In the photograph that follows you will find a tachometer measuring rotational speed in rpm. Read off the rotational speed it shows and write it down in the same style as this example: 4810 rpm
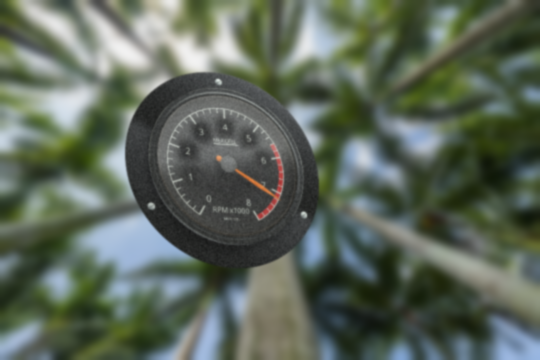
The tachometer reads 7200 rpm
